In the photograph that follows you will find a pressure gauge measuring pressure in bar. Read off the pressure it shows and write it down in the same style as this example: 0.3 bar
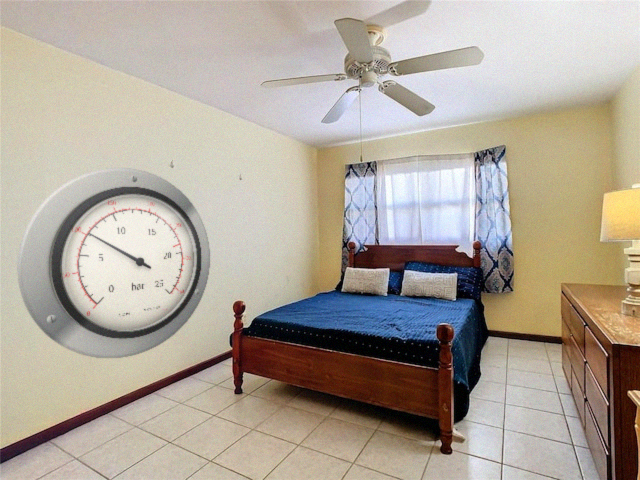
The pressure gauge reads 7 bar
